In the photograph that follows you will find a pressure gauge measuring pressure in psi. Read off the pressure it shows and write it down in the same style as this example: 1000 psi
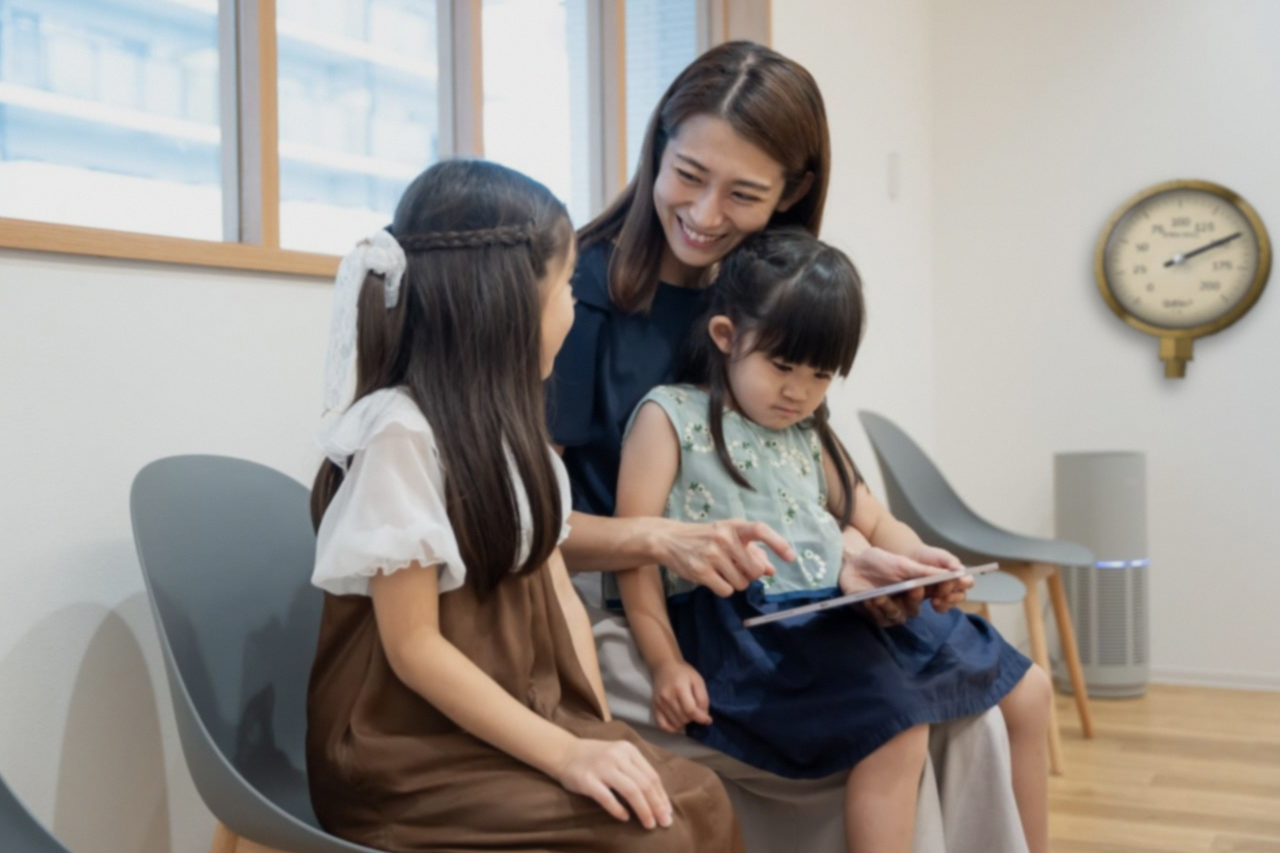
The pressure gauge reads 150 psi
